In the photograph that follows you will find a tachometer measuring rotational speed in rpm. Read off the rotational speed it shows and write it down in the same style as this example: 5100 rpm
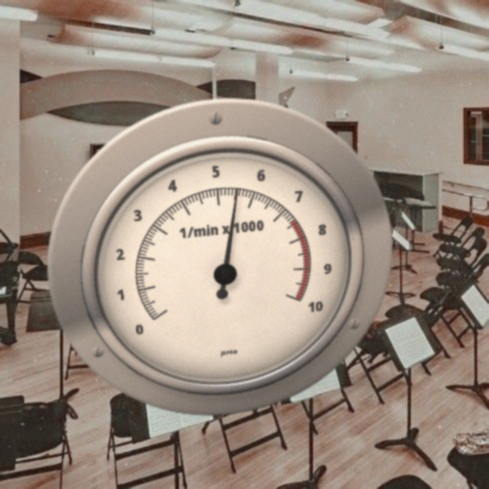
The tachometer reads 5500 rpm
